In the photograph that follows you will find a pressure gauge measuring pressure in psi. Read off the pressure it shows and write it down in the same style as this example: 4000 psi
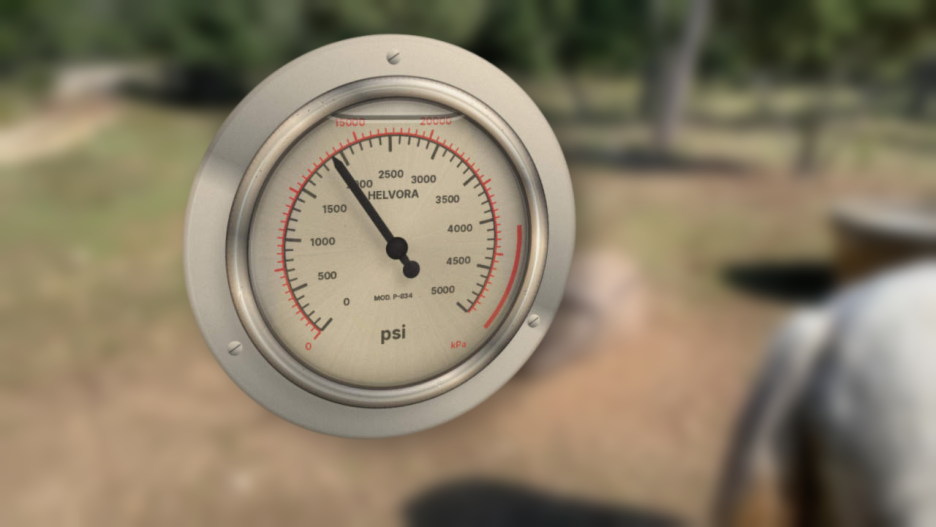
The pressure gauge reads 1900 psi
